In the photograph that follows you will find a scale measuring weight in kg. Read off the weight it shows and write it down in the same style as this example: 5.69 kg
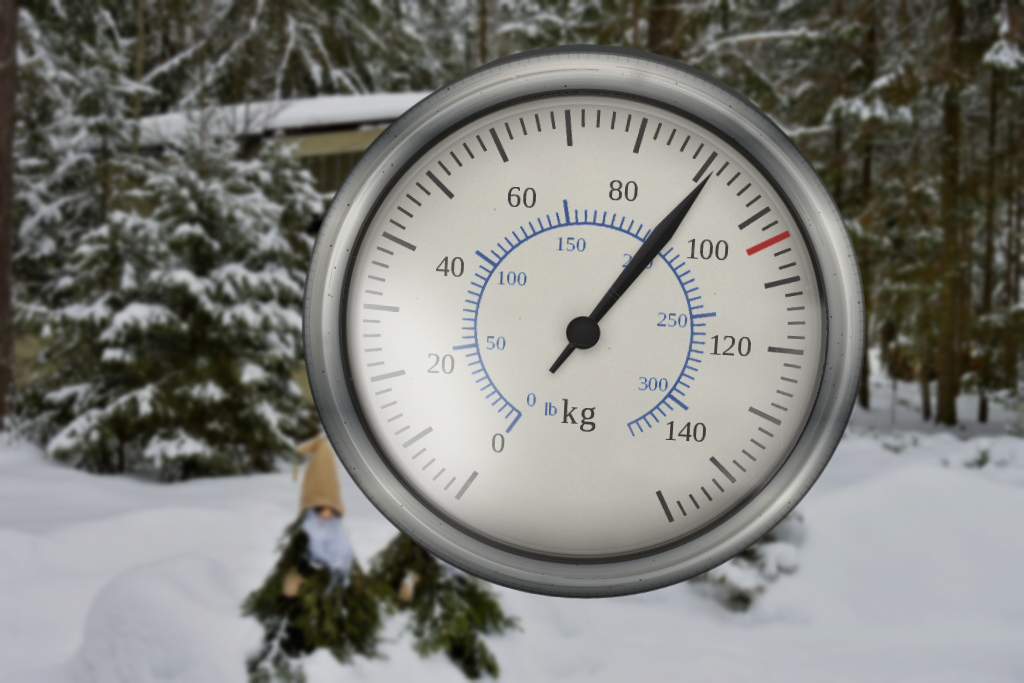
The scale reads 91 kg
